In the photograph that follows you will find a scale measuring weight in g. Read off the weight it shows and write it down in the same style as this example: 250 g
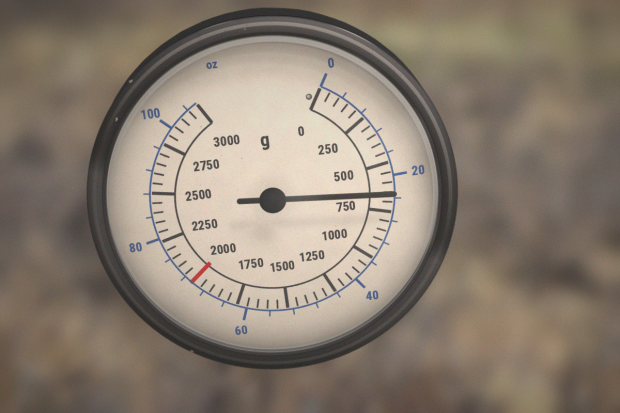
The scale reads 650 g
